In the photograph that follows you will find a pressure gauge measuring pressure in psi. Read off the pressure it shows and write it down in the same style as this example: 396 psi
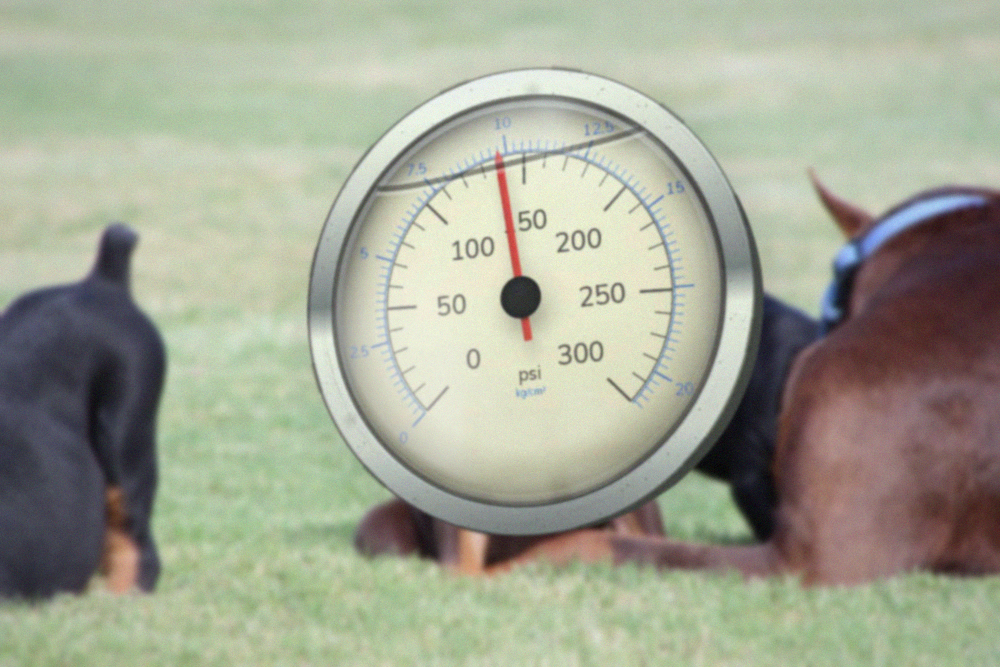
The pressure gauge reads 140 psi
